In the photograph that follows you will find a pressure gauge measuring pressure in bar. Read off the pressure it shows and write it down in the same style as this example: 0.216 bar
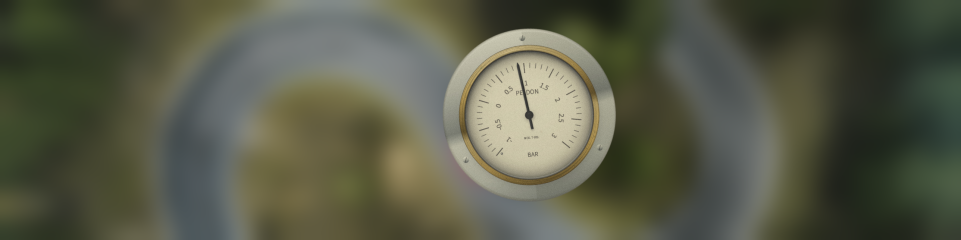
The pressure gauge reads 0.9 bar
